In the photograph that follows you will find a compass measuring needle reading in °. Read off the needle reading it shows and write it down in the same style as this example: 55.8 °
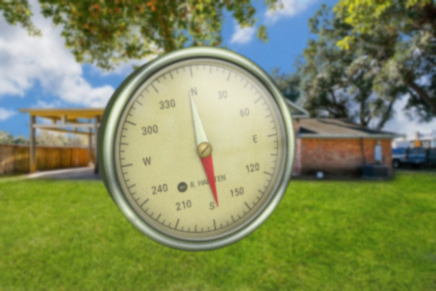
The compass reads 175 °
